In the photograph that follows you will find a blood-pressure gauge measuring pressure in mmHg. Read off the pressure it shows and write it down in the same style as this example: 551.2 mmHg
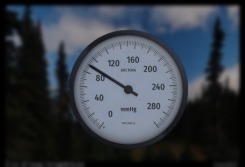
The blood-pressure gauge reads 90 mmHg
